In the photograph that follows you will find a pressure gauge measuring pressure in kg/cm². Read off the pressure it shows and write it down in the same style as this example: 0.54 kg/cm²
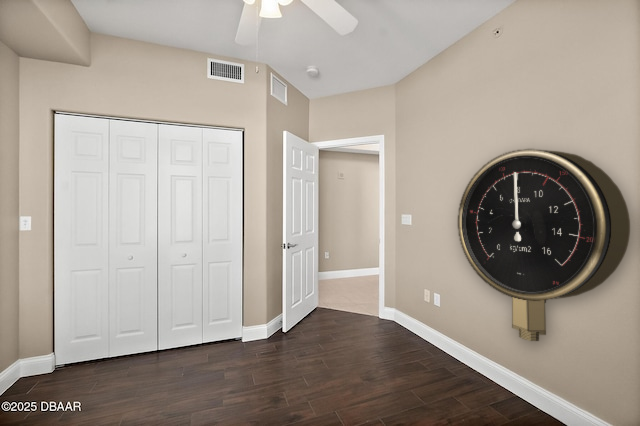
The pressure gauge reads 8 kg/cm²
